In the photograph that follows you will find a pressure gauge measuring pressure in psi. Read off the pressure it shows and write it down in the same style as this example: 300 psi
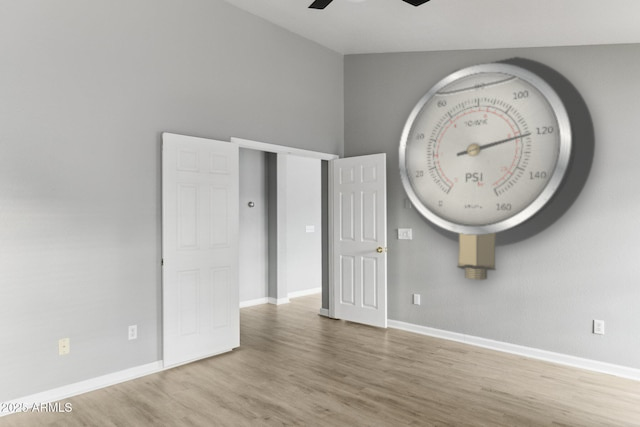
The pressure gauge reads 120 psi
